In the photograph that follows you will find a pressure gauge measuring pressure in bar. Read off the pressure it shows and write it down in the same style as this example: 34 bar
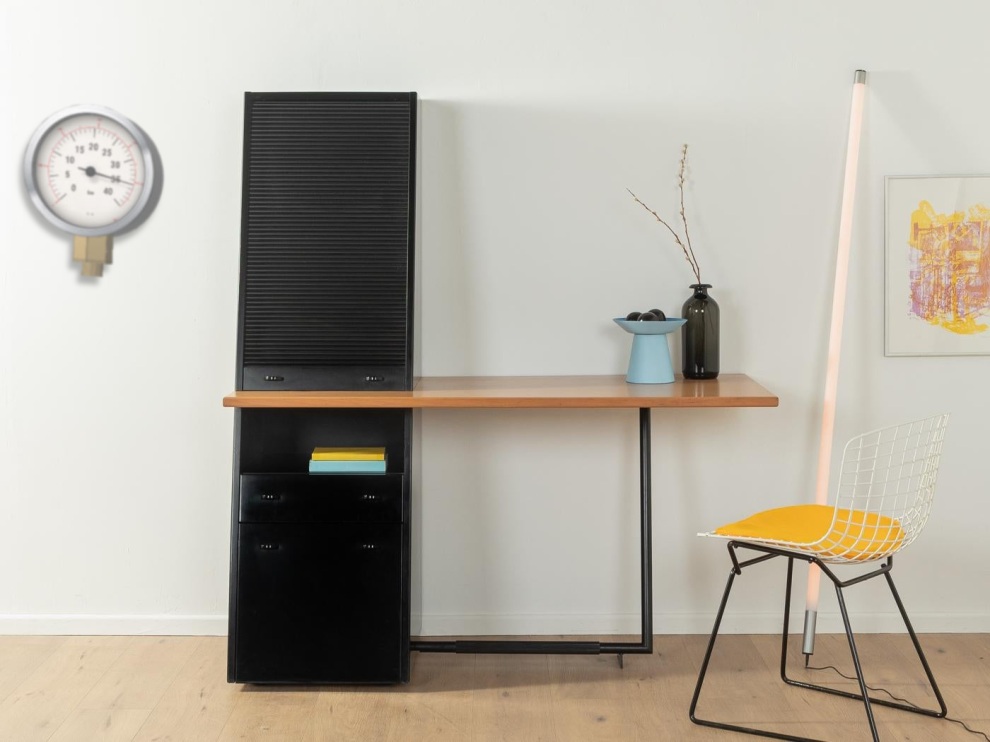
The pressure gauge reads 35 bar
